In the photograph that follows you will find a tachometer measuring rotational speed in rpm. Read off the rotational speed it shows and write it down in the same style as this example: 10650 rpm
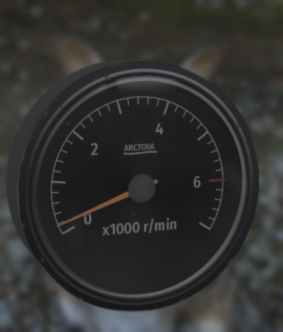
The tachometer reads 200 rpm
